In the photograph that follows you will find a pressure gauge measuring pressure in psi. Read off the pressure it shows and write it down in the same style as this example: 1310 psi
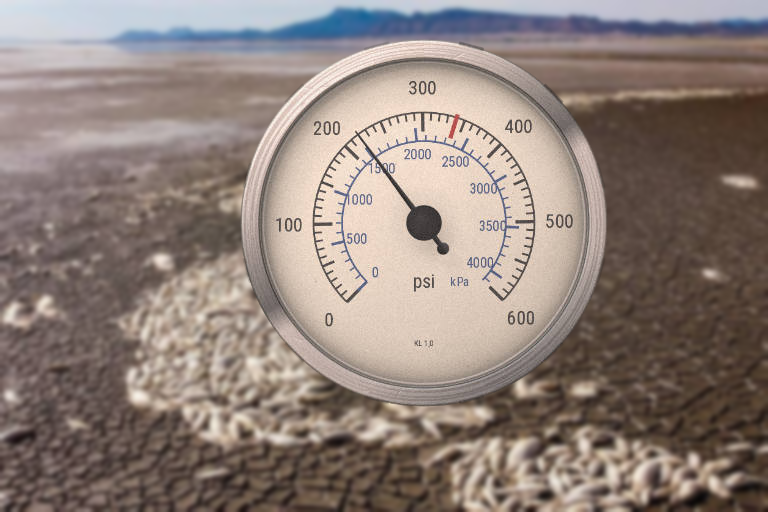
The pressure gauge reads 220 psi
